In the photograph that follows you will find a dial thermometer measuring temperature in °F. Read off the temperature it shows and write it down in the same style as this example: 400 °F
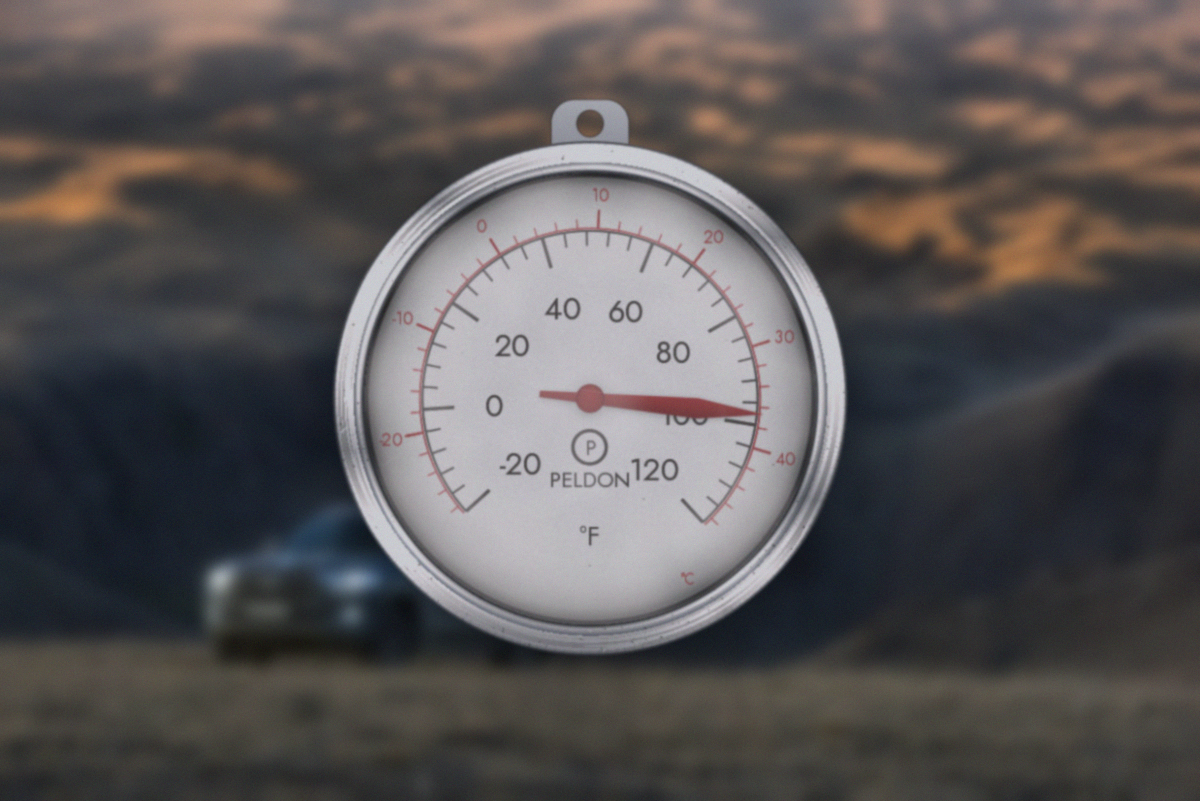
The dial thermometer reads 98 °F
